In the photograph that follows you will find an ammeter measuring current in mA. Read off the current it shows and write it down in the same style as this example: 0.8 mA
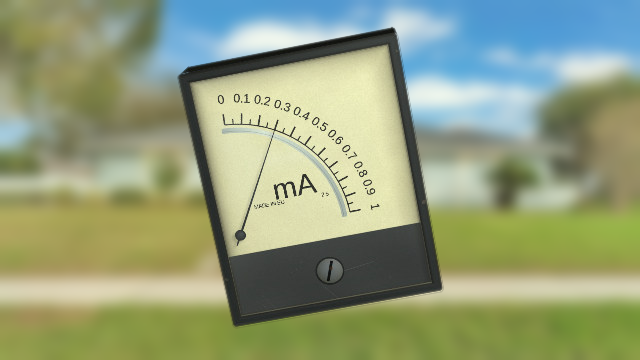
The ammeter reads 0.3 mA
